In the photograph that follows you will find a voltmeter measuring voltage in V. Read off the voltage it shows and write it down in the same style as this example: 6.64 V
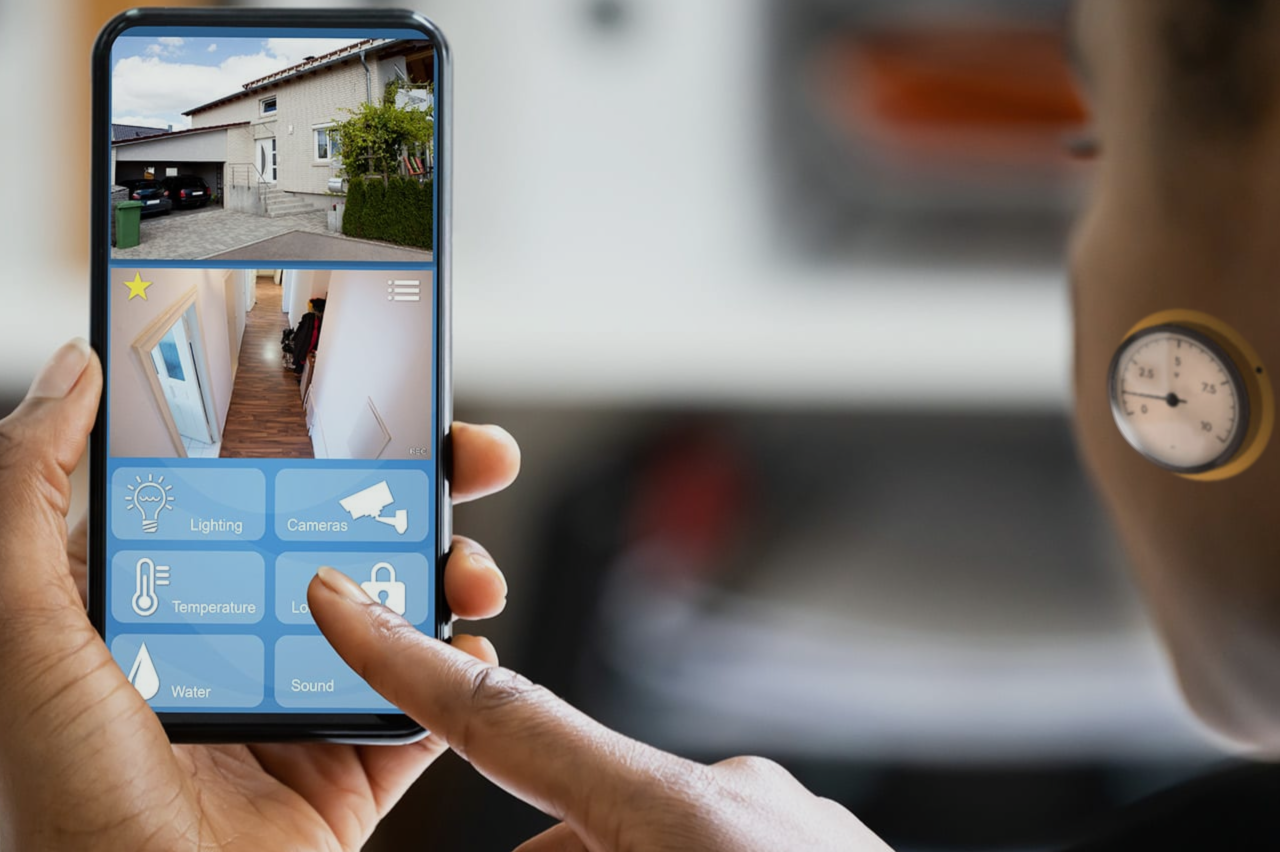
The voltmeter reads 1 V
